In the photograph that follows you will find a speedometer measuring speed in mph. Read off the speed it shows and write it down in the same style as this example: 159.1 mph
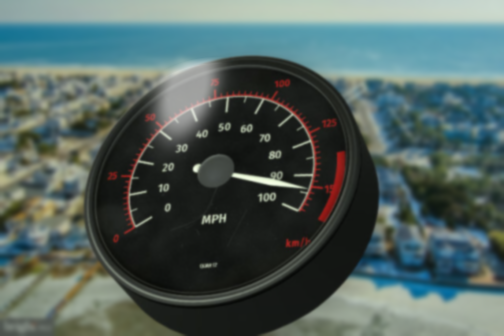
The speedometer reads 95 mph
